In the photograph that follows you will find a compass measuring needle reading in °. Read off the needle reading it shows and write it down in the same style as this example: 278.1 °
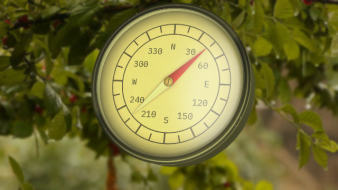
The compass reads 45 °
